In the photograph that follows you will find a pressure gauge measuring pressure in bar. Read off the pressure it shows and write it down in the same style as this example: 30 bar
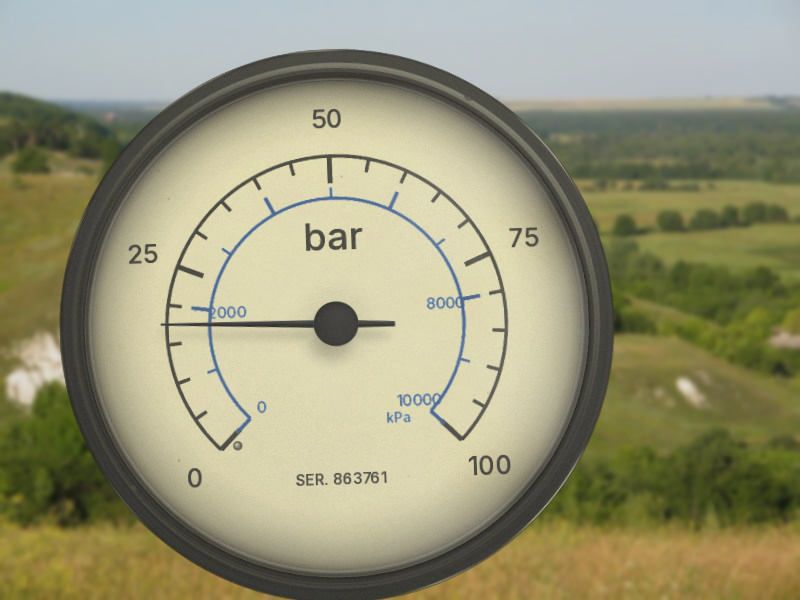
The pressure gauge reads 17.5 bar
